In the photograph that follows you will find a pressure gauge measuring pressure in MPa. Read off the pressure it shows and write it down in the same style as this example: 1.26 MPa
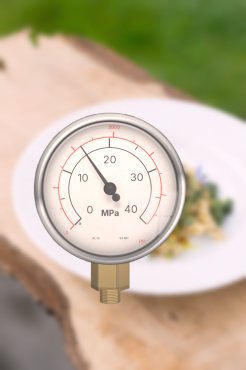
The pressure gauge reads 15 MPa
